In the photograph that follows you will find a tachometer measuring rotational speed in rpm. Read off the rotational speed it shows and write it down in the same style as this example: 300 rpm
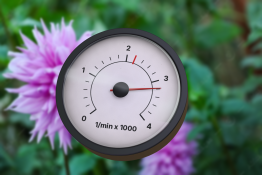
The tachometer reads 3200 rpm
